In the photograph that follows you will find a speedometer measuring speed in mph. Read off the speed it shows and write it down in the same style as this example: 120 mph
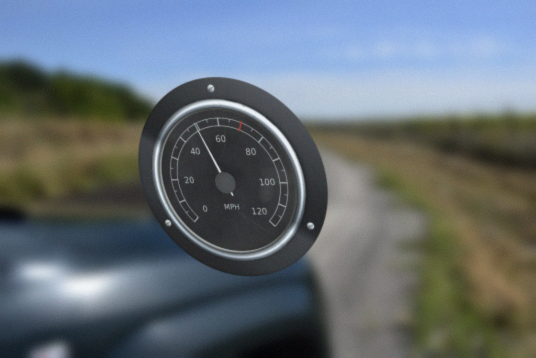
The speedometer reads 50 mph
